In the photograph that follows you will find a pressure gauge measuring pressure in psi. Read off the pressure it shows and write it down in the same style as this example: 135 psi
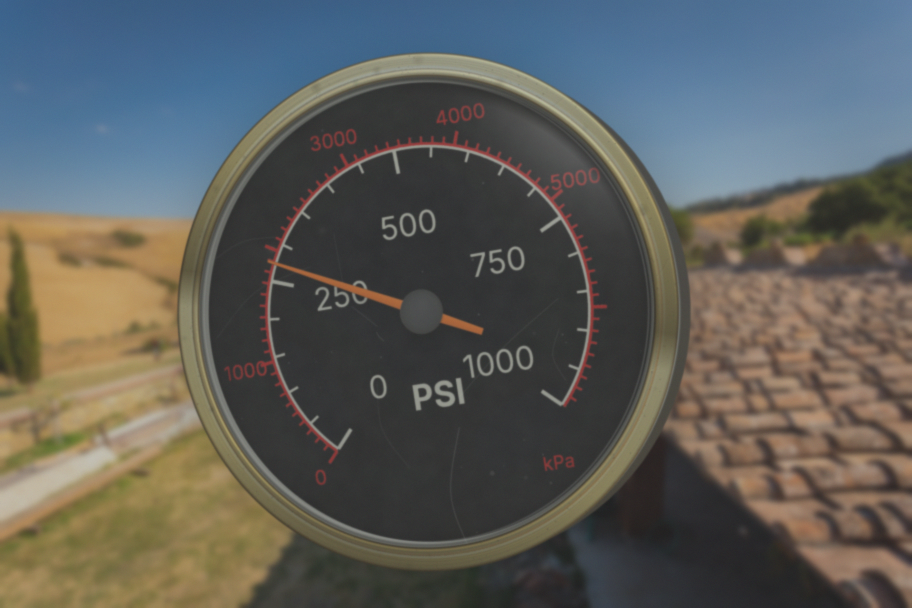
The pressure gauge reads 275 psi
